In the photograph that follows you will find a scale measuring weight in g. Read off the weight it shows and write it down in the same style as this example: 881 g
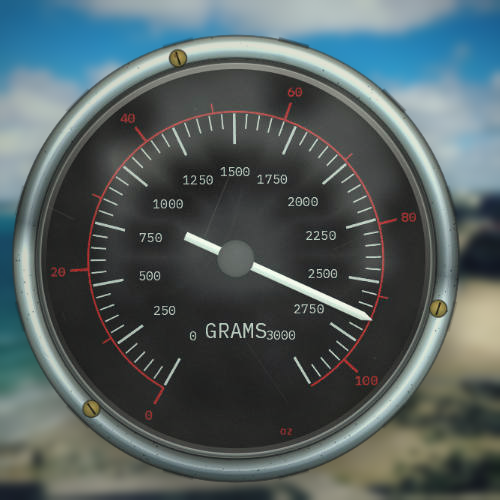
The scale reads 2650 g
